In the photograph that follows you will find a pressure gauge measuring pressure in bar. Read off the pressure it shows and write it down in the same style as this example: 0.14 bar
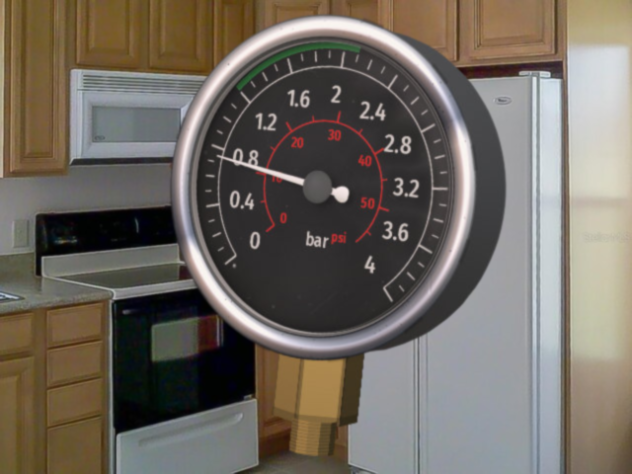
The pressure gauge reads 0.75 bar
